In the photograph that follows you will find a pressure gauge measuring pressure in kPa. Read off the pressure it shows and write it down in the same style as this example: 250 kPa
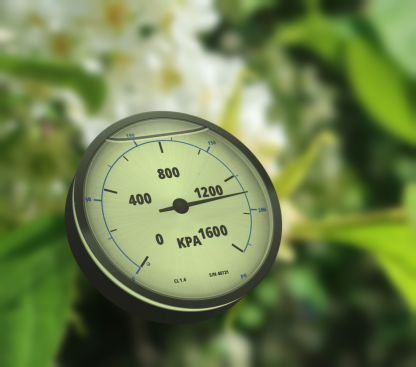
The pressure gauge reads 1300 kPa
